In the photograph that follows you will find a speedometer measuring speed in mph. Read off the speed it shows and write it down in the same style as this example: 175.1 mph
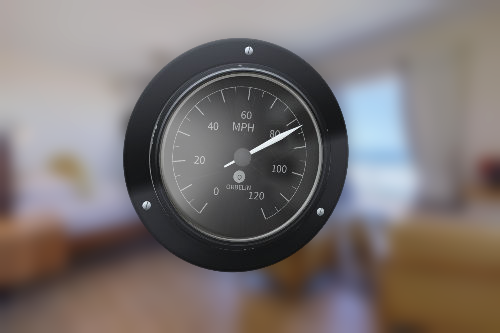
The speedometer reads 82.5 mph
